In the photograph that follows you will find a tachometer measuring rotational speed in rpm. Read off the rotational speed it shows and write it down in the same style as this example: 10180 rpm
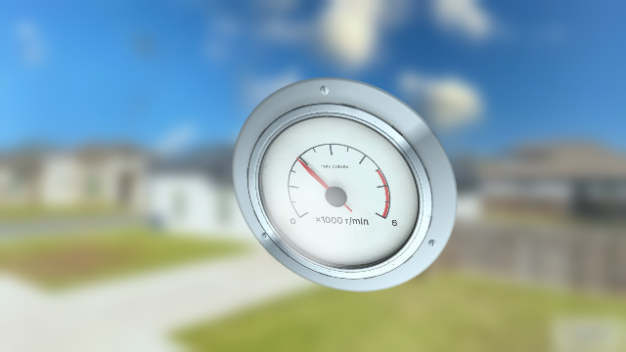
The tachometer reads 2000 rpm
